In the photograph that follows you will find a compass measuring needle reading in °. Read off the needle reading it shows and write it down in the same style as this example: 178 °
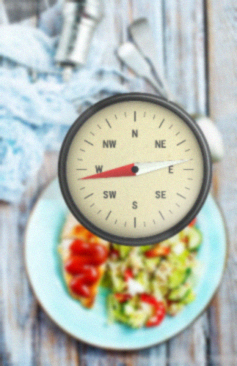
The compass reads 260 °
